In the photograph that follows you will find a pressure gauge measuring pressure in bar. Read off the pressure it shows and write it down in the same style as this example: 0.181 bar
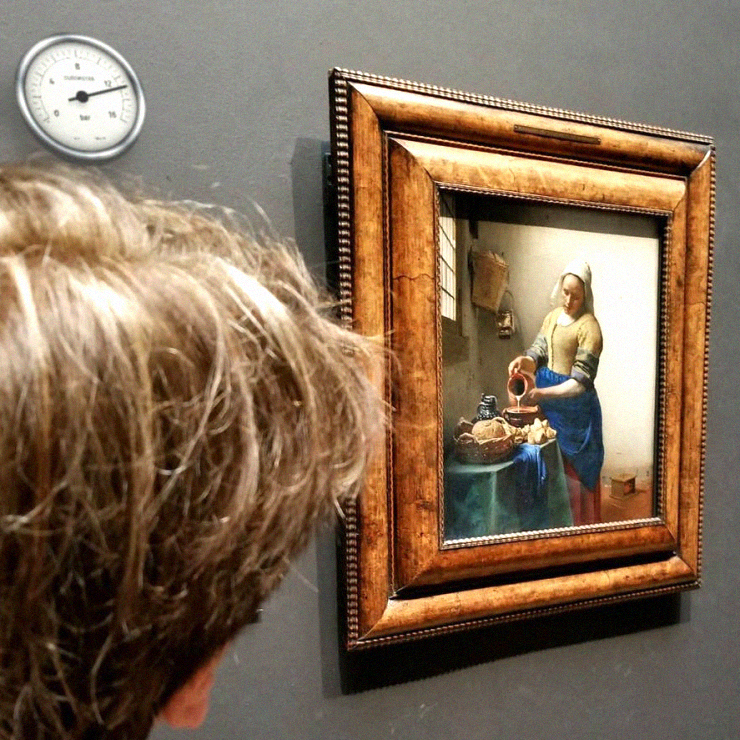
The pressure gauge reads 13 bar
